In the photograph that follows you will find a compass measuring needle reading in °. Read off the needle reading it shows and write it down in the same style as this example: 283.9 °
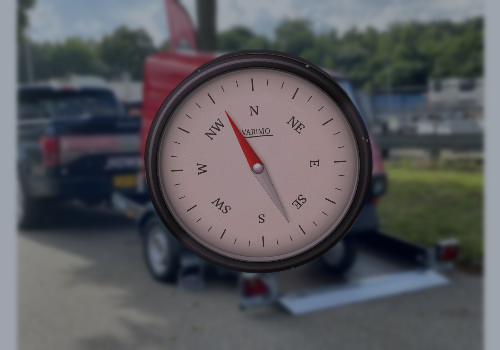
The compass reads 335 °
